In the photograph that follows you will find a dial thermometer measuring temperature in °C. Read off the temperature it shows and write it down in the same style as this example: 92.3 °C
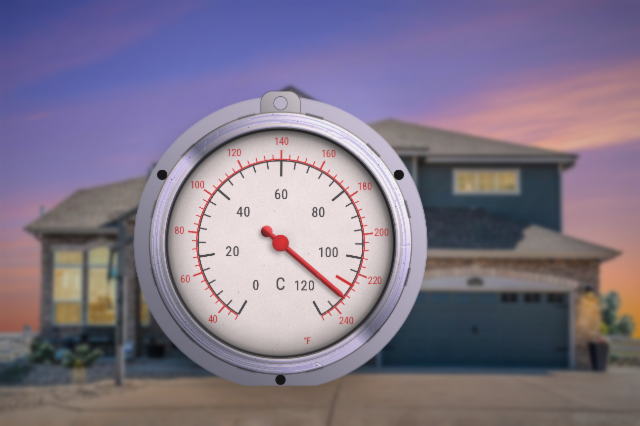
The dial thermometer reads 112 °C
